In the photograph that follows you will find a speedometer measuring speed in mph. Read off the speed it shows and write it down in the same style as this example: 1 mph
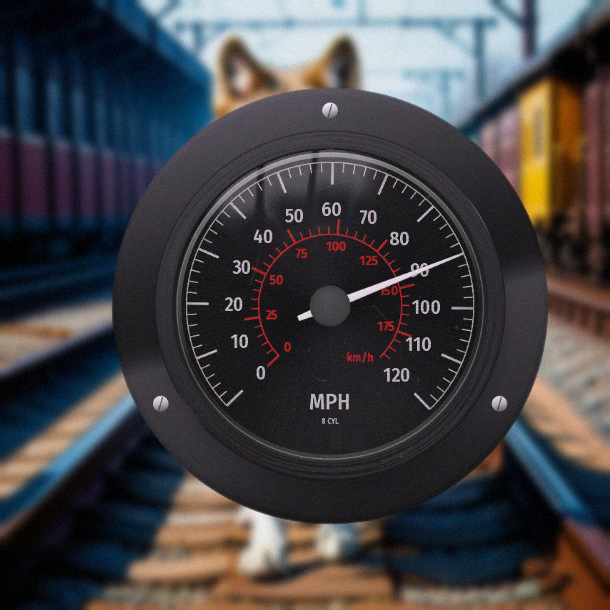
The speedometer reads 90 mph
